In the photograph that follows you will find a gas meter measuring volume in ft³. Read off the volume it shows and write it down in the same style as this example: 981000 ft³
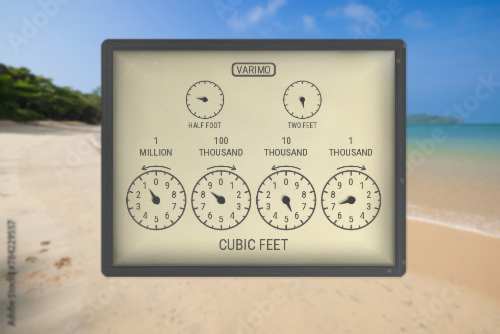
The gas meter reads 85700 ft³
